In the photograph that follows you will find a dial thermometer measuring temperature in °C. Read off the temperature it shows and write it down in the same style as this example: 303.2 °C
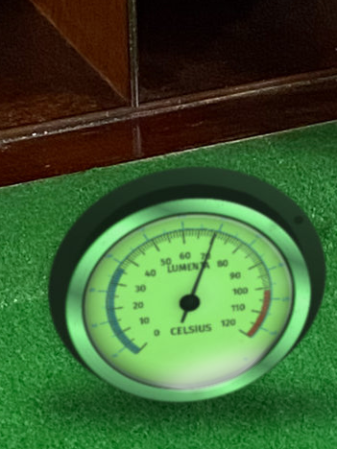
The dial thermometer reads 70 °C
